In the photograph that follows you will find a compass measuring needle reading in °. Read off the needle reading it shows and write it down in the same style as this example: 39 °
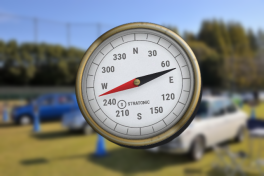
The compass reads 255 °
